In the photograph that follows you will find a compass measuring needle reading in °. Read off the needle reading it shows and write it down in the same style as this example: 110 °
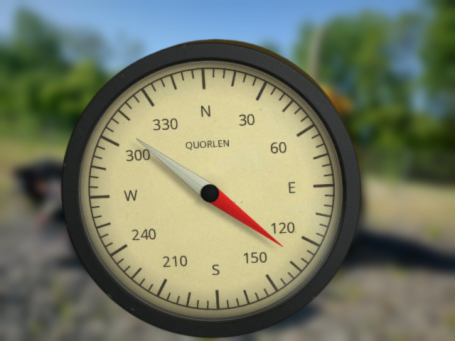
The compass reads 130 °
